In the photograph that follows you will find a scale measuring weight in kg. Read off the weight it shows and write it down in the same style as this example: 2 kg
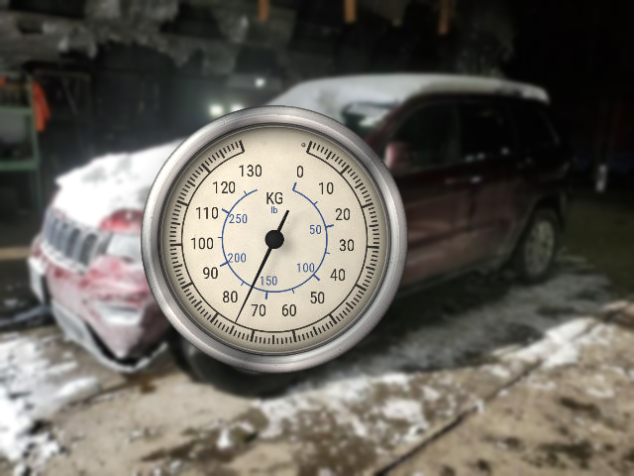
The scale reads 75 kg
